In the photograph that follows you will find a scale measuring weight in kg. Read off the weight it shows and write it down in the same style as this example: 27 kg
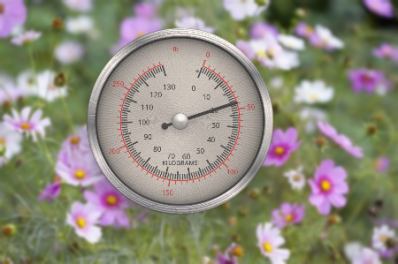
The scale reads 20 kg
